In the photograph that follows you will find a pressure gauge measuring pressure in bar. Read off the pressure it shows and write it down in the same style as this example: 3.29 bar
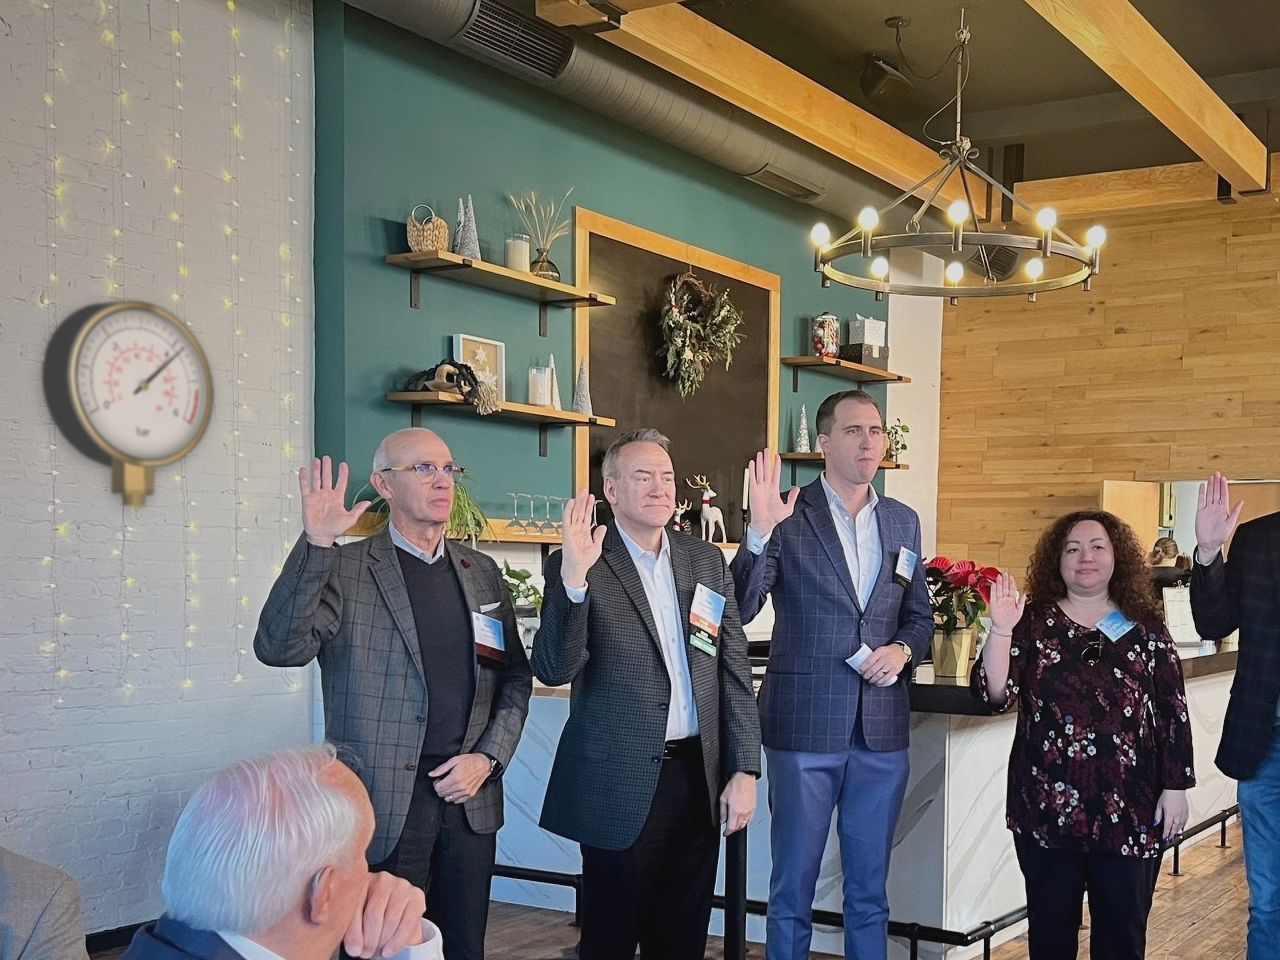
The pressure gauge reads 4.2 bar
